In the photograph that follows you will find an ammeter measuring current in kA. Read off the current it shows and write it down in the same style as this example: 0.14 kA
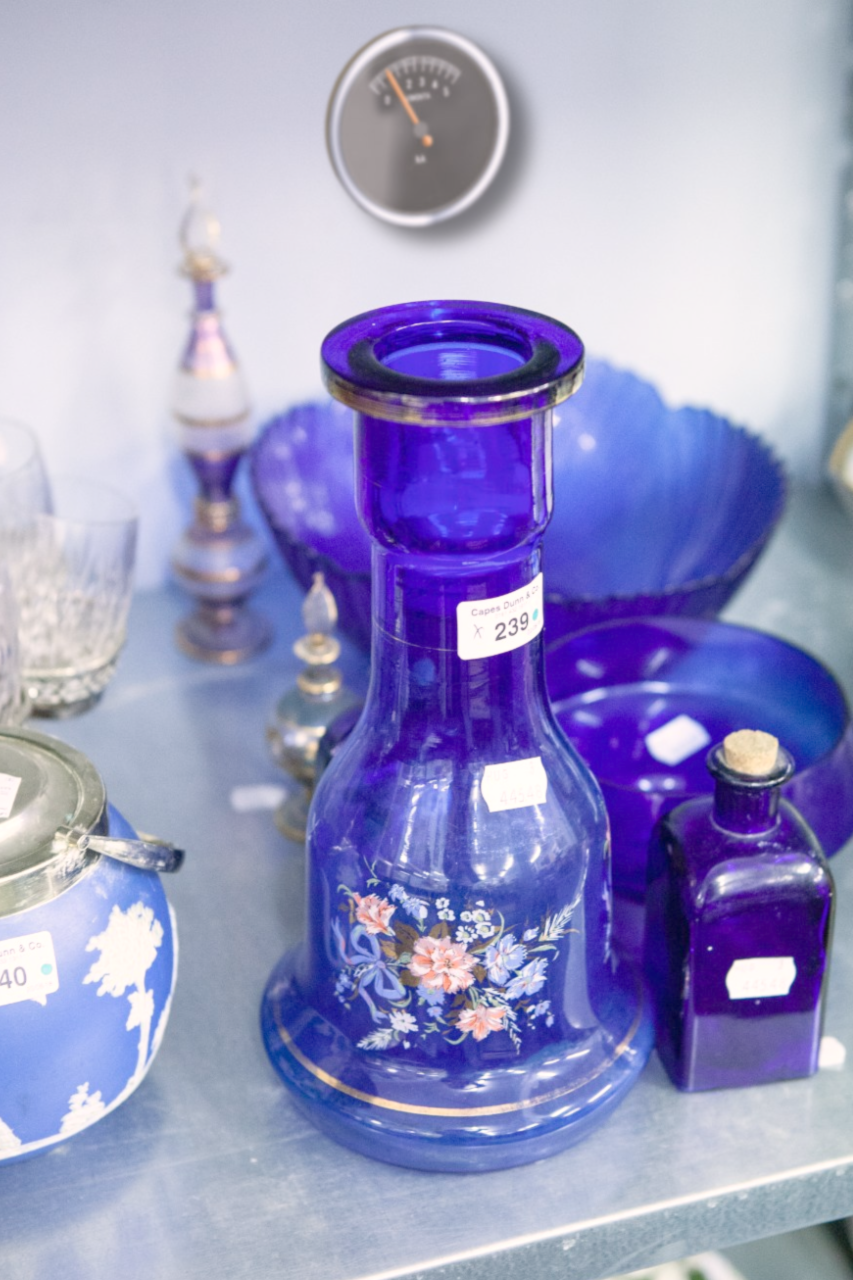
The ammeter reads 1 kA
